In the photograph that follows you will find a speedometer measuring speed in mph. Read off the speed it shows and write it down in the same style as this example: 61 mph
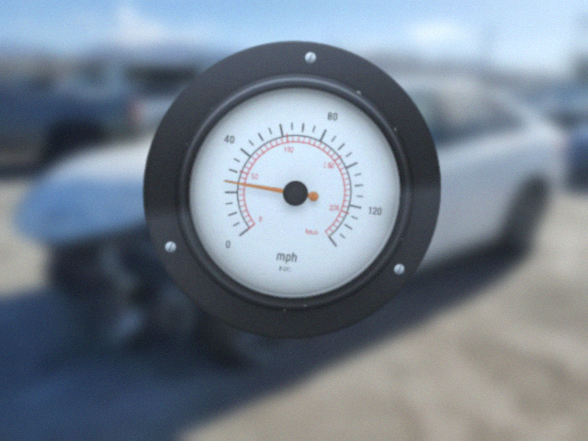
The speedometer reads 25 mph
